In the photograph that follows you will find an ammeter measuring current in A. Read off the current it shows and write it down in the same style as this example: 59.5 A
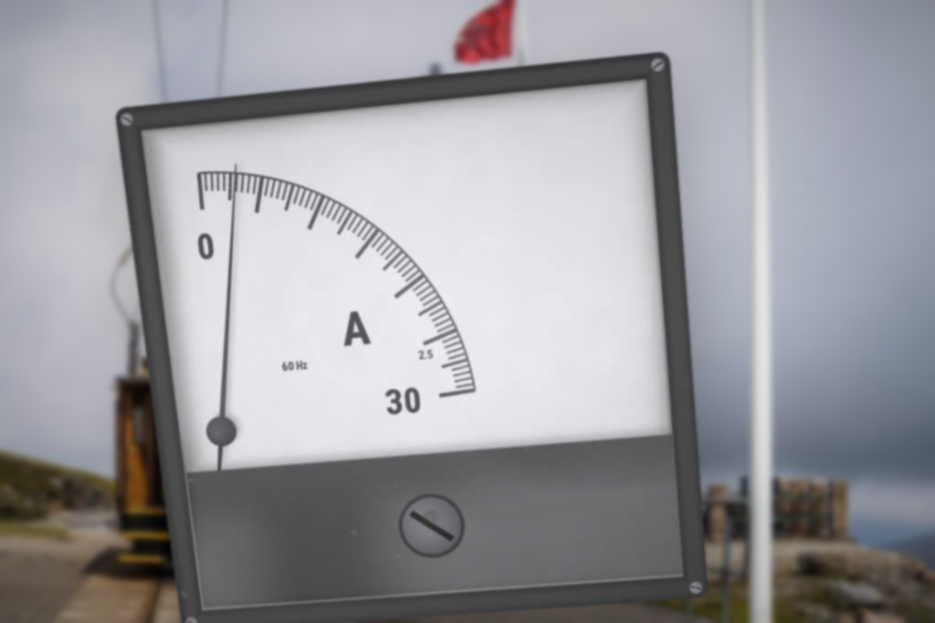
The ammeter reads 3 A
